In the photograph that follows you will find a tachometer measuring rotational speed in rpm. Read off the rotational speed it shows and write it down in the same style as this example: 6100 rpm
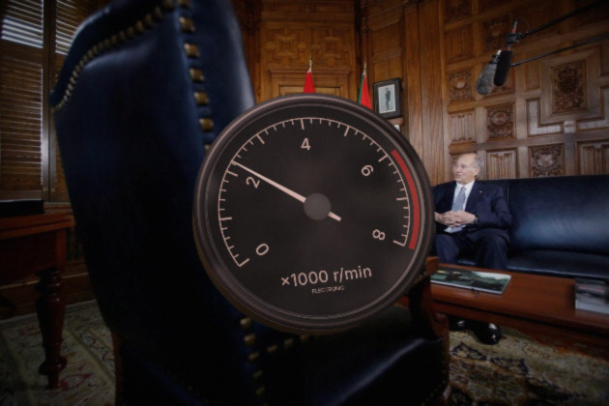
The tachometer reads 2200 rpm
